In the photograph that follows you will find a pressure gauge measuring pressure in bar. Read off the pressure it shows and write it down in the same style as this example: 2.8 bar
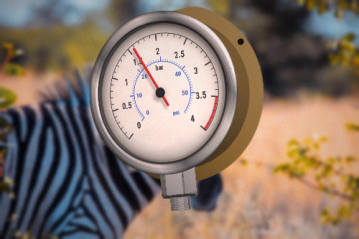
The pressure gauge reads 1.6 bar
